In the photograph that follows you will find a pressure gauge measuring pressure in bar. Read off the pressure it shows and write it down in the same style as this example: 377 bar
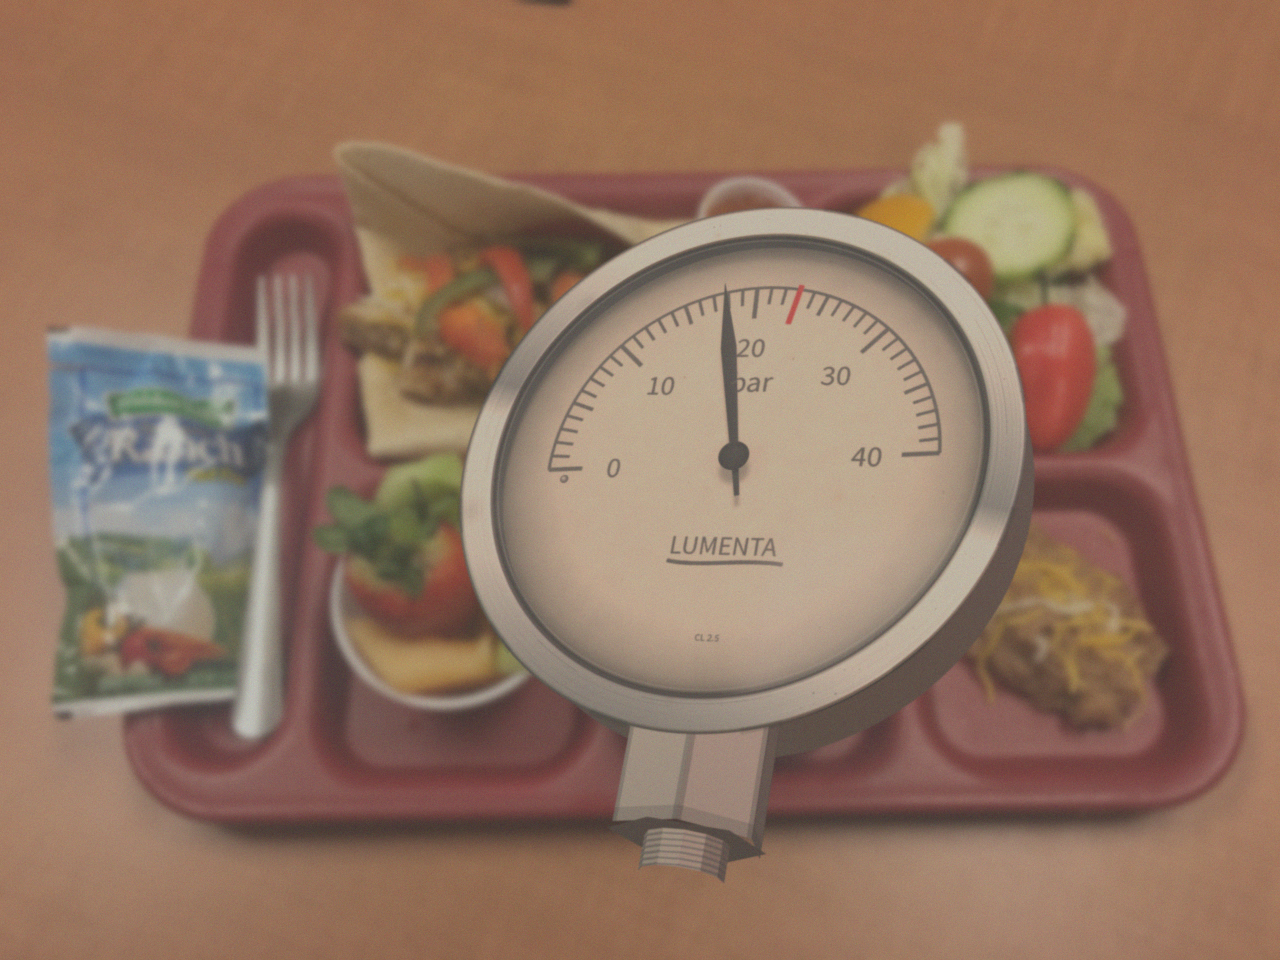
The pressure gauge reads 18 bar
